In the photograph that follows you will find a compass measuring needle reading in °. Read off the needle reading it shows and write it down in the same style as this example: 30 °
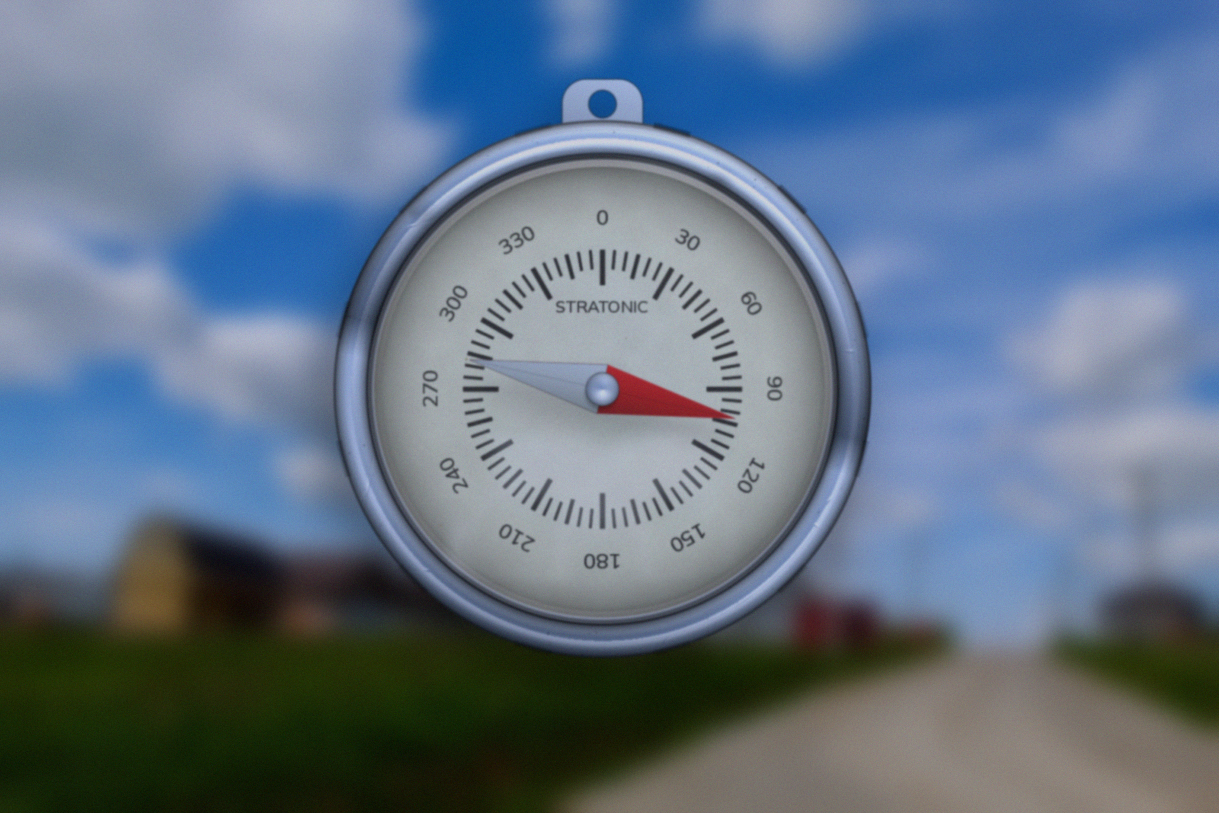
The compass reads 102.5 °
